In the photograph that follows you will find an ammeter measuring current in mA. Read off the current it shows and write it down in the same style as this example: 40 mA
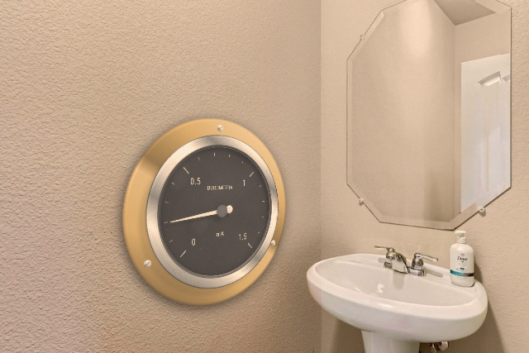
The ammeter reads 0.2 mA
